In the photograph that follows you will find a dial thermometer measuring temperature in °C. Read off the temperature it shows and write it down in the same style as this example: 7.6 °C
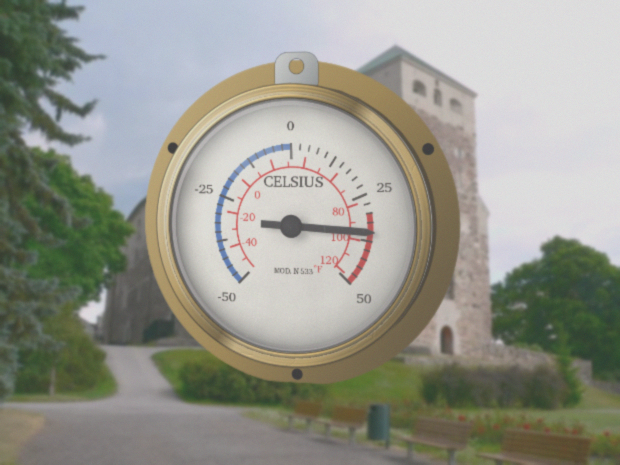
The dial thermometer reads 35 °C
